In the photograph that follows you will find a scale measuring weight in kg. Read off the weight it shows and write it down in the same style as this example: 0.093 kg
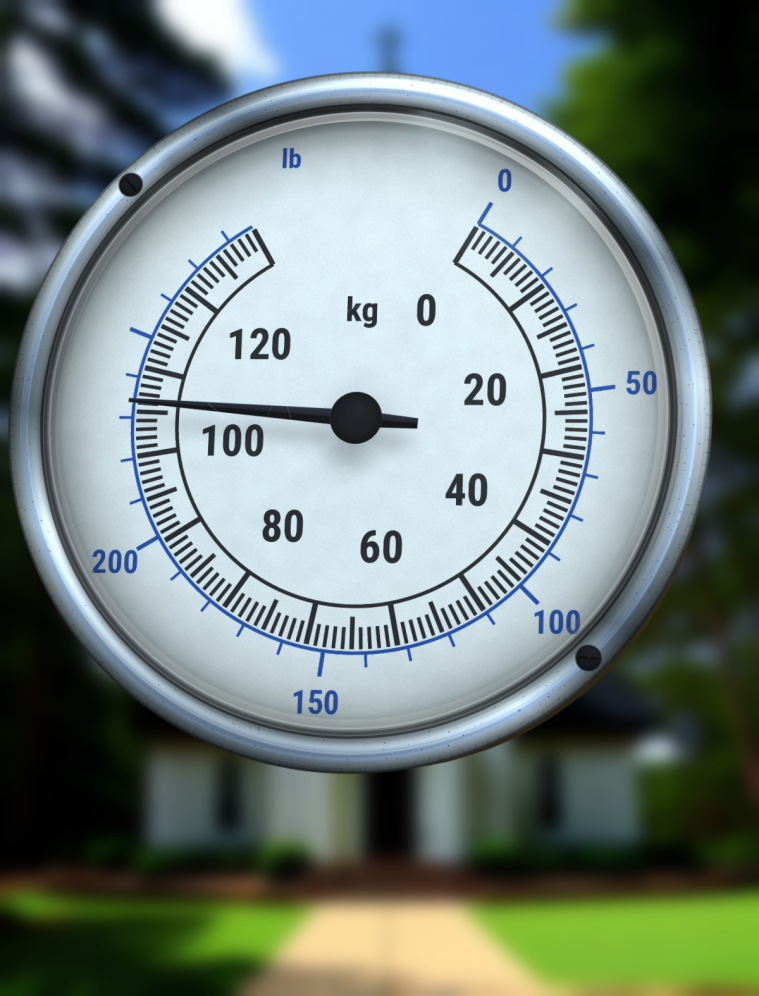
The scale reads 106 kg
